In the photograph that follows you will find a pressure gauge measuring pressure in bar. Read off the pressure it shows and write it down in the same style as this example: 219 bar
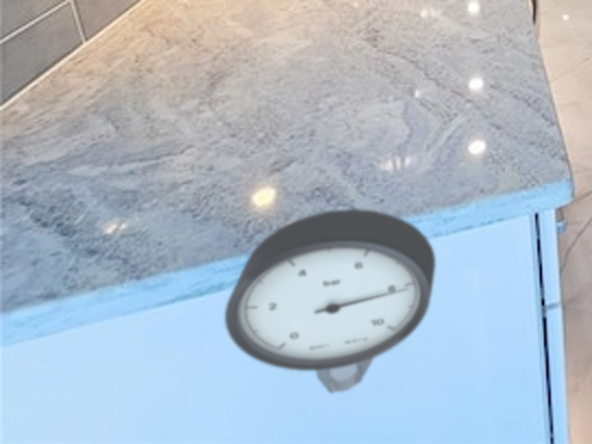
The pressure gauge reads 8 bar
